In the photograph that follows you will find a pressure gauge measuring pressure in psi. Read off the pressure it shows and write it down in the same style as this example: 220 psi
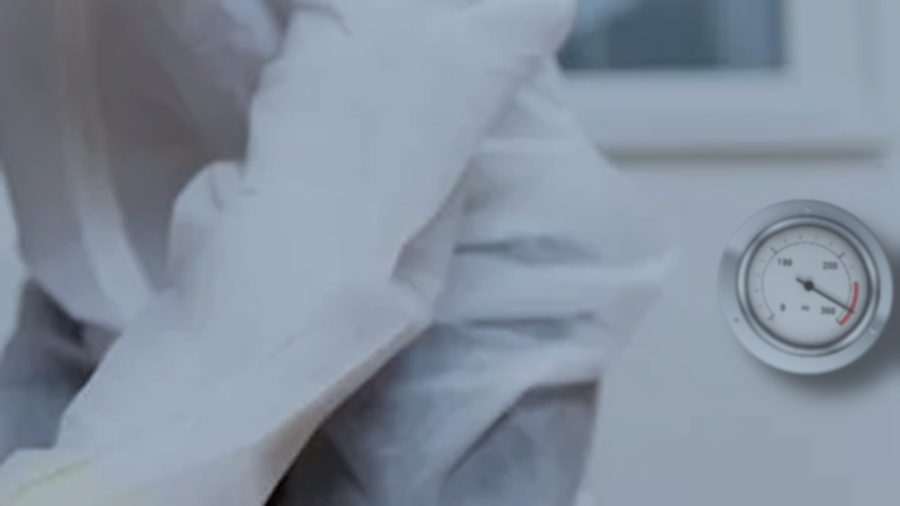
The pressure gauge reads 280 psi
